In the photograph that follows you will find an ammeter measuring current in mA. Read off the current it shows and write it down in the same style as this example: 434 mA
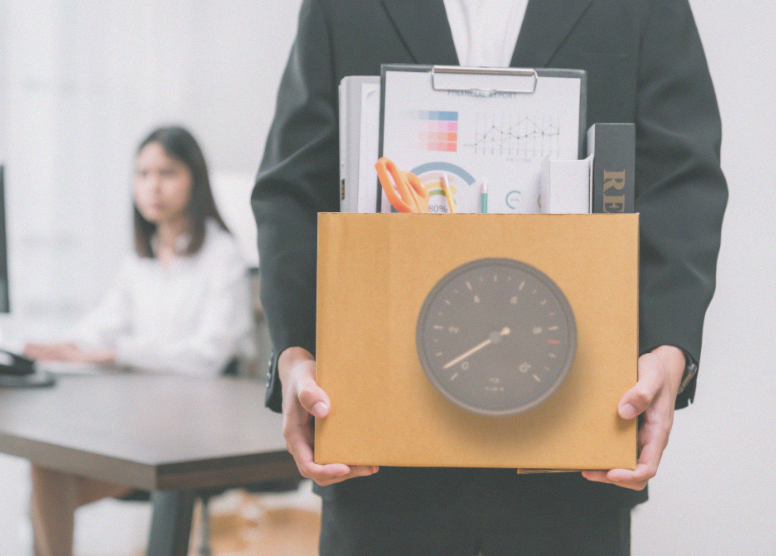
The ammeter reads 0.5 mA
